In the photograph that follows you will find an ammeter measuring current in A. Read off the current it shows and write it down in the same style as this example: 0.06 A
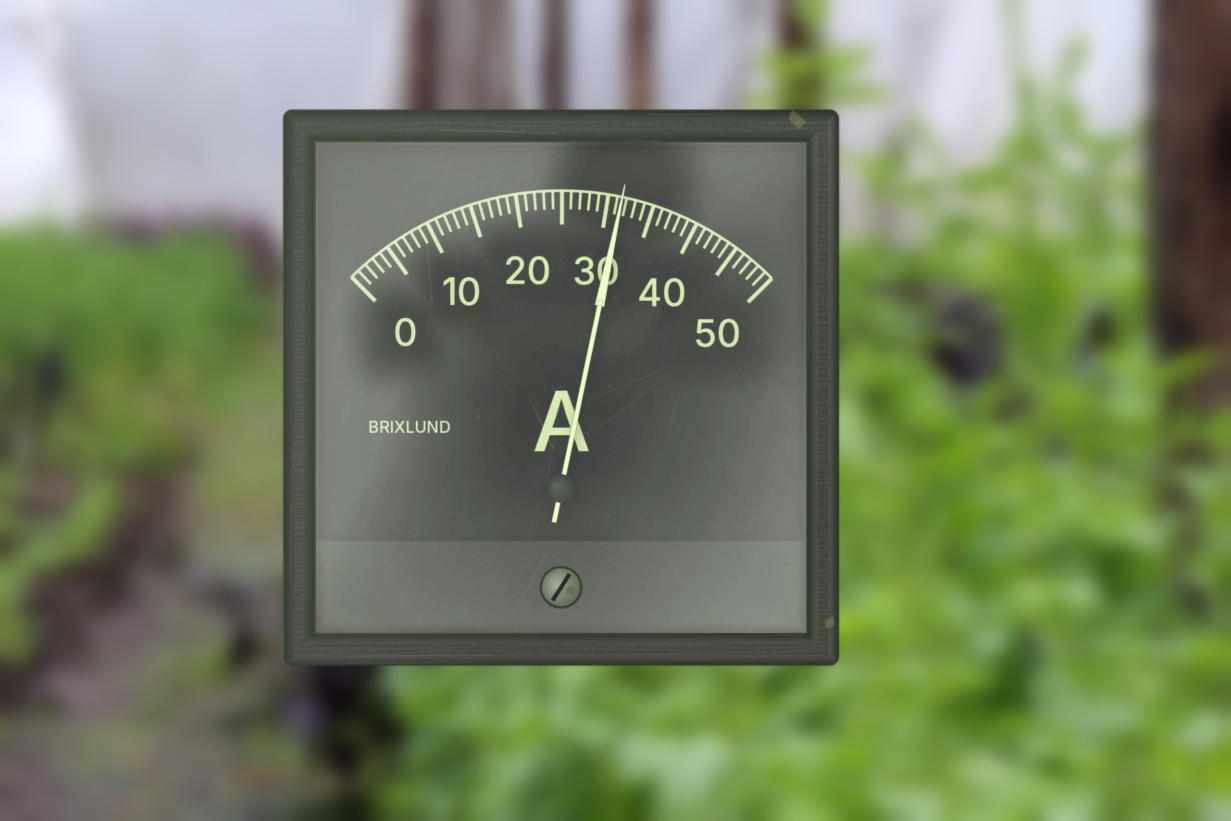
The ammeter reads 31.5 A
